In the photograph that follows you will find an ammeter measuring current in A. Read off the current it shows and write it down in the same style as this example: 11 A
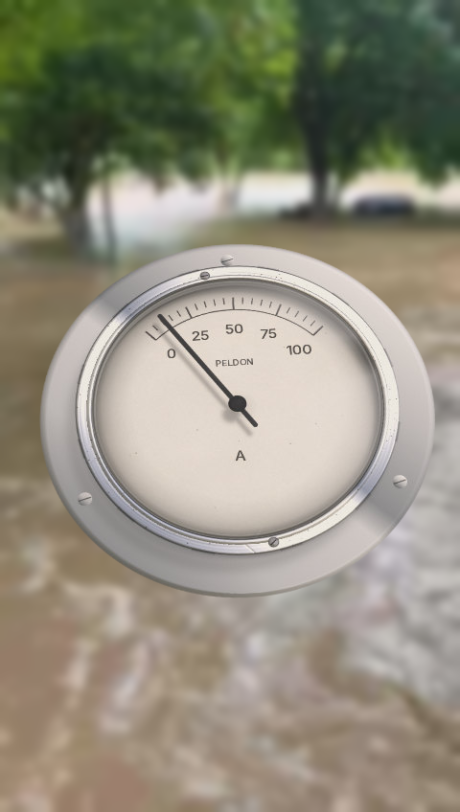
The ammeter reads 10 A
